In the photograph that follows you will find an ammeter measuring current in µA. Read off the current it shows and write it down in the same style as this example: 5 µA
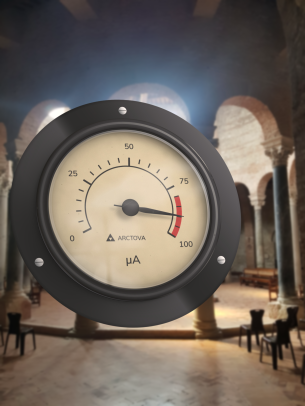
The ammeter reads 90 µA
